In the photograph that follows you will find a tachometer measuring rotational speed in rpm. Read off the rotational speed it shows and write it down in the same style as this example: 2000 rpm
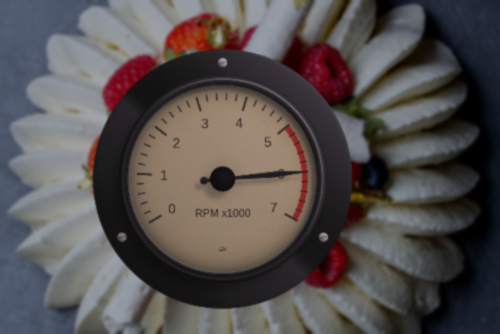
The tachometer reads 6000 rpm
